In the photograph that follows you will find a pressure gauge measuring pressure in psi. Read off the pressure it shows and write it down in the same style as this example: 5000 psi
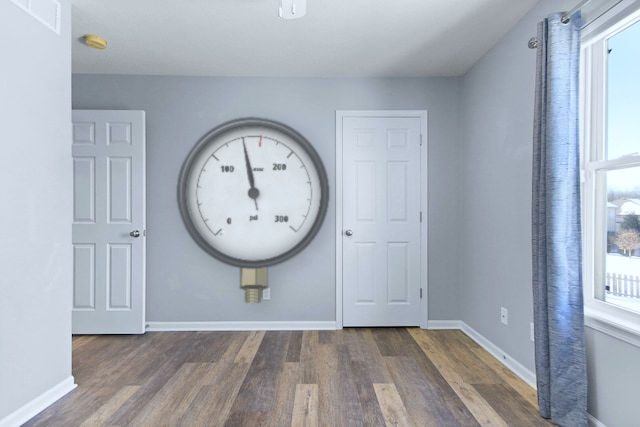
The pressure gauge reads 140 psi
